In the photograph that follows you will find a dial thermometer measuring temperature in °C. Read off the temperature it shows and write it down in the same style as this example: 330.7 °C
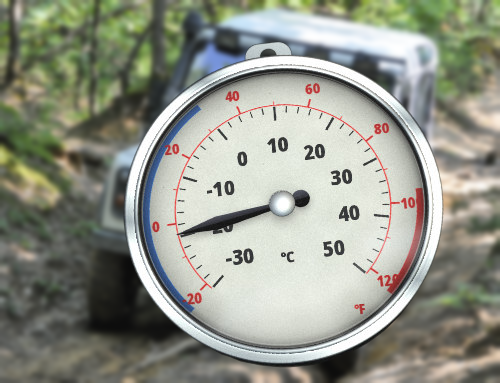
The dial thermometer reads -20 °C
